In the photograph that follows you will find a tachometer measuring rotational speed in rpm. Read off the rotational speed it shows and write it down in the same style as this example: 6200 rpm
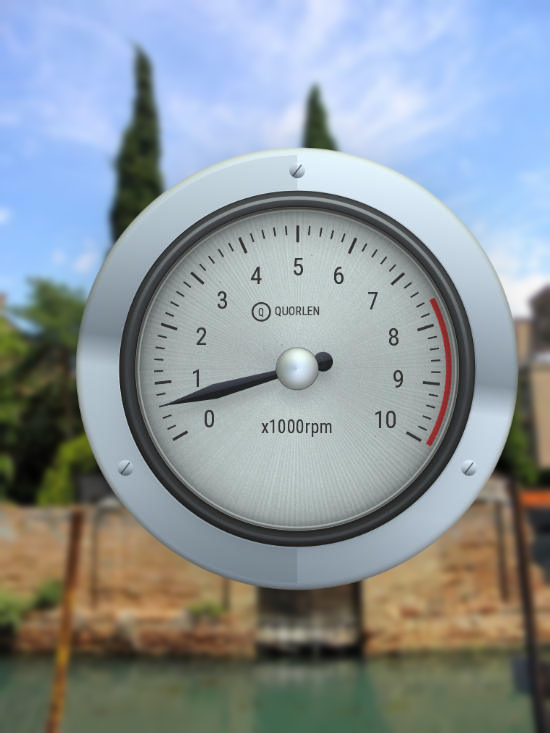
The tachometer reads 600 rpm
